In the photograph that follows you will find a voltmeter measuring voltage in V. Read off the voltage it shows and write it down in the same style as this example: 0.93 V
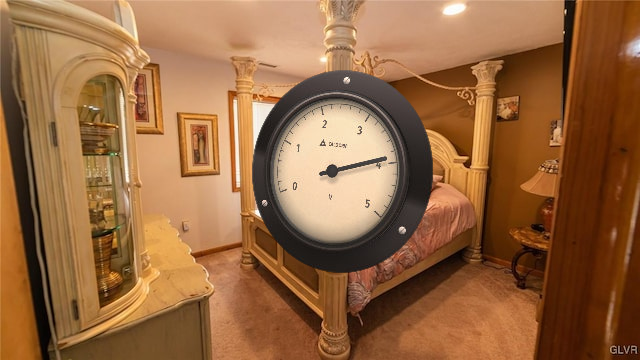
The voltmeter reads 3.9 V
